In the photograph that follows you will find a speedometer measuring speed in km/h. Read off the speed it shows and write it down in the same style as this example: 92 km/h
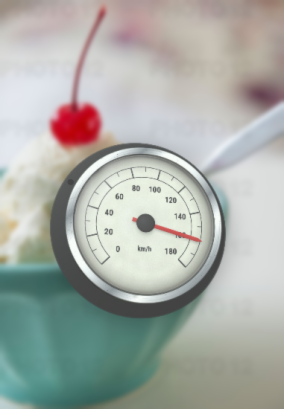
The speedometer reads 160 km/h
